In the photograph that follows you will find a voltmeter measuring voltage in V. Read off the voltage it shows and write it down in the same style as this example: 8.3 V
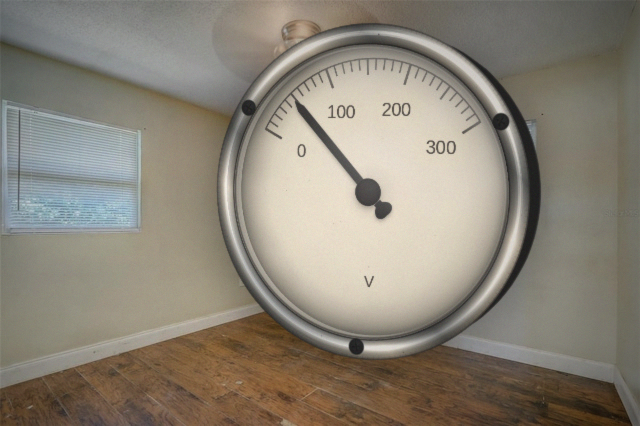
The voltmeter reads 50 V
